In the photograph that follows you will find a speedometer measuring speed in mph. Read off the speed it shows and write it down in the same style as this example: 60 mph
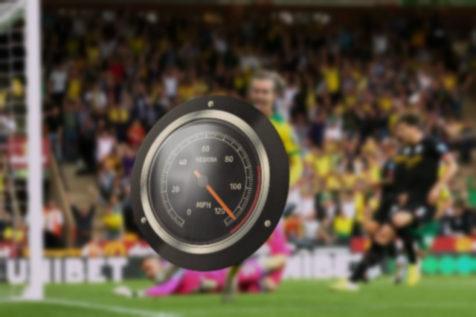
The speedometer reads 115 mph
